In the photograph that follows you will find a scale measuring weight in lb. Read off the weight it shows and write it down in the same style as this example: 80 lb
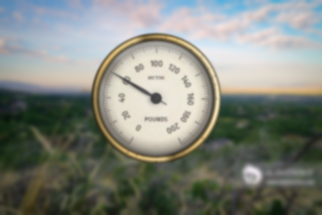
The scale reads 60 lb
